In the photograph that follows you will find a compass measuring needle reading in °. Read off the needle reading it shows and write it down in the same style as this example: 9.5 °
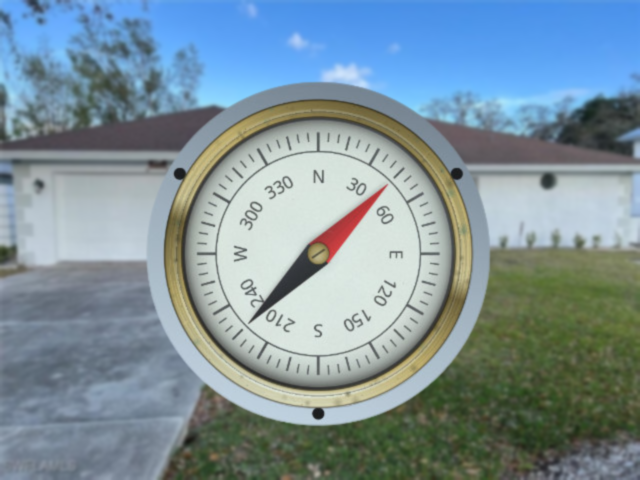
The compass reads 45 °
